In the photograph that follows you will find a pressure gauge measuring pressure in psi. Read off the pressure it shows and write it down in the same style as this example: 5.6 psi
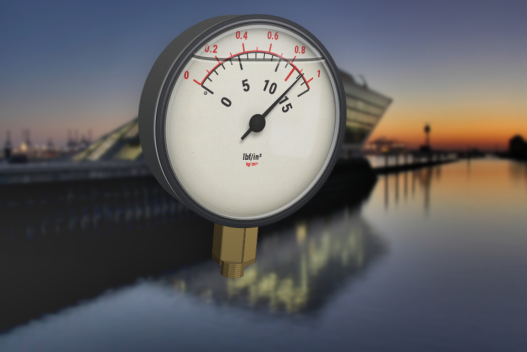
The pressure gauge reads 13 psi
